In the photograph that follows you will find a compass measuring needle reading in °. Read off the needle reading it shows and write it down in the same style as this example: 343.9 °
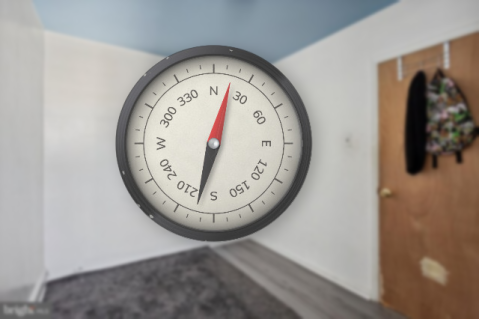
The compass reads 15 °
